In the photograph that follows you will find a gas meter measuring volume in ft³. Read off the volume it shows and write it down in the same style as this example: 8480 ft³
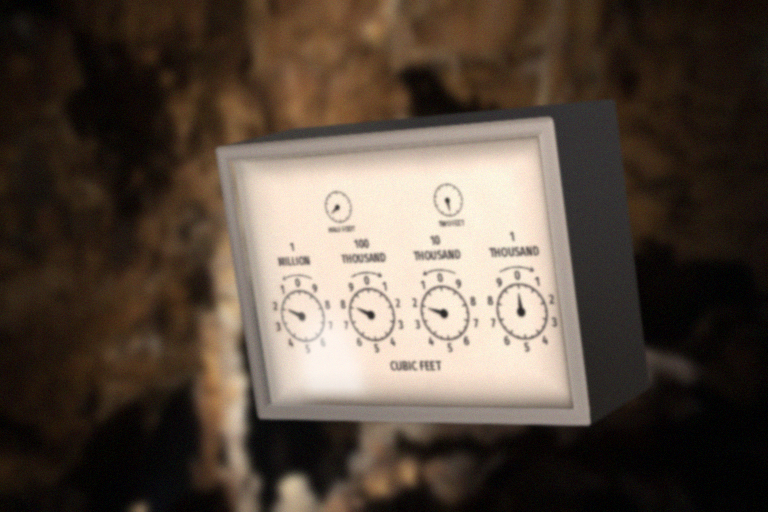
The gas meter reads 182000 ft³
